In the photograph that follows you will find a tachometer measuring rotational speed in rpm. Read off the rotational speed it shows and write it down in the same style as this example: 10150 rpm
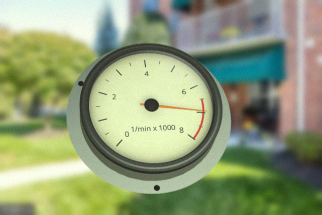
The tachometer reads 7000 rpm
